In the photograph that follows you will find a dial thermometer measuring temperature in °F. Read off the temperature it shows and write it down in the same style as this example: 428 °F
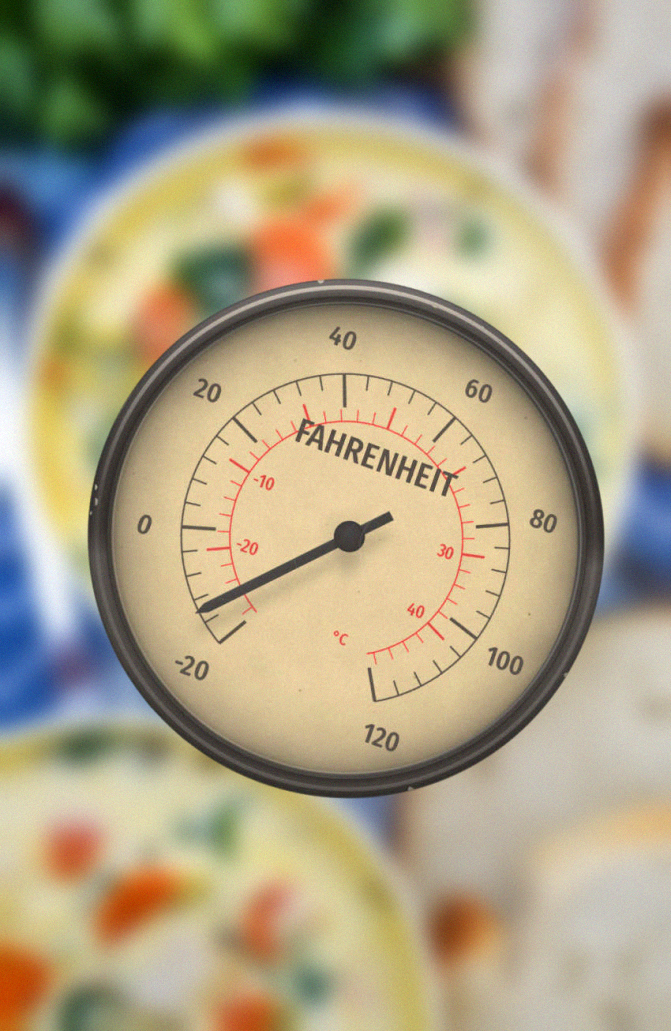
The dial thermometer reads -14 °F
